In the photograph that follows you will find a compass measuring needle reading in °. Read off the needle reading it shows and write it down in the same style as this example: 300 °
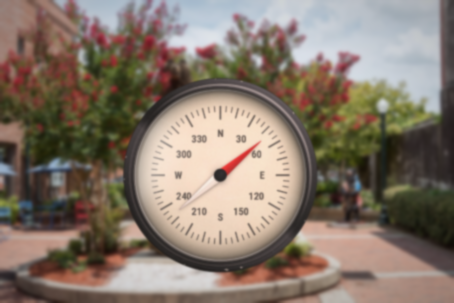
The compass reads 50 °
